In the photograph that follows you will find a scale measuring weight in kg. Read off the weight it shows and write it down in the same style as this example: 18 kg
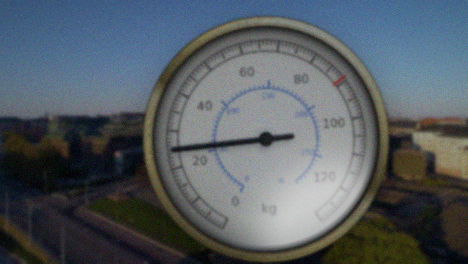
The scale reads 25 kg
